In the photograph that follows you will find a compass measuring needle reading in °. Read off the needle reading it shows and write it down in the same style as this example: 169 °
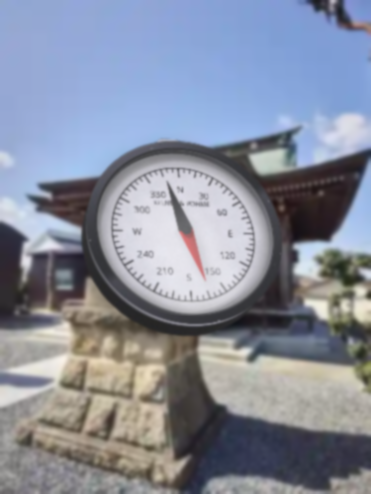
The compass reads 165 °
